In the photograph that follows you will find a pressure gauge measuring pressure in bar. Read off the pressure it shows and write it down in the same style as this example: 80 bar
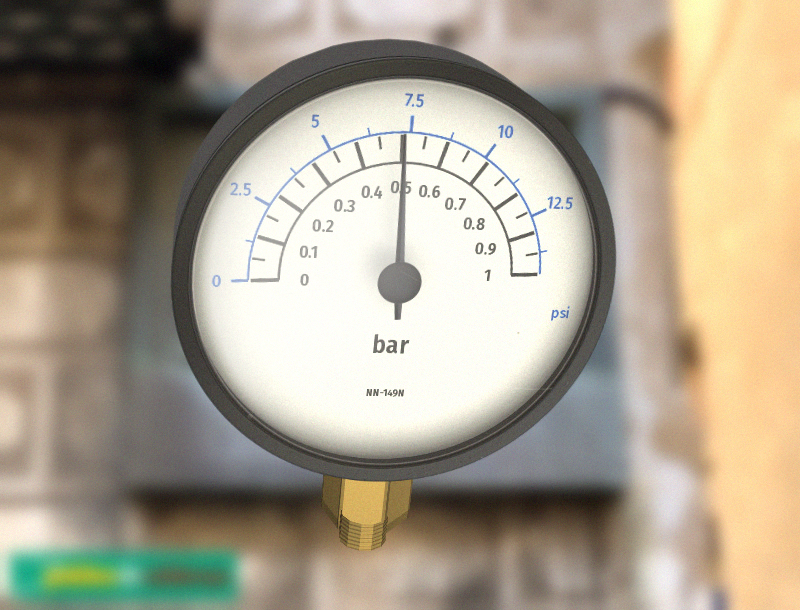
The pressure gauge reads 0.5 bar
